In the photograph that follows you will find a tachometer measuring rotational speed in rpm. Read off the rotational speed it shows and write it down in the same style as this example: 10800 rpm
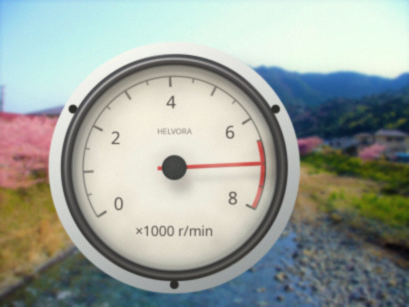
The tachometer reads 7000 rpm
